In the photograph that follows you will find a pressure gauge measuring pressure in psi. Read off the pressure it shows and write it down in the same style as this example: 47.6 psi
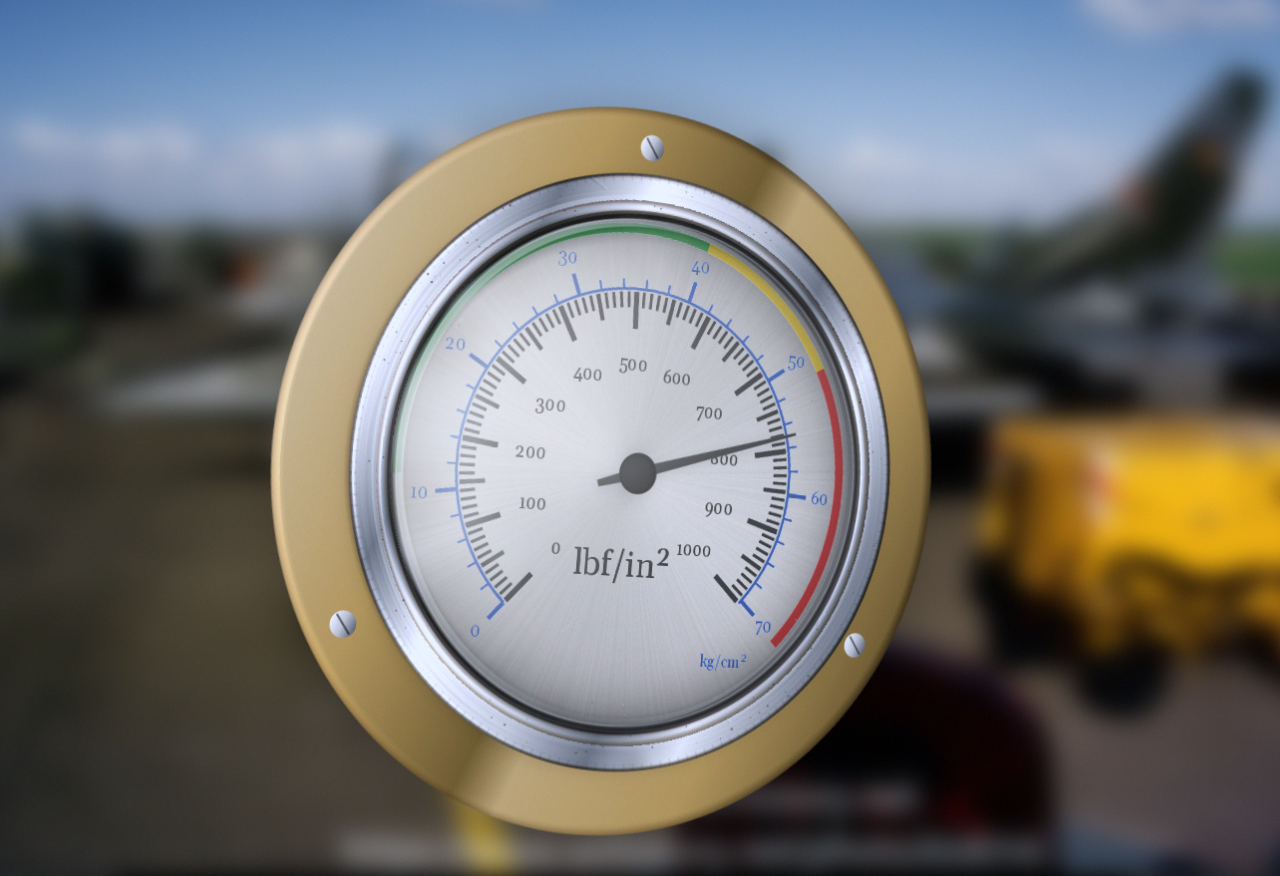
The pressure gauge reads 780 psi
